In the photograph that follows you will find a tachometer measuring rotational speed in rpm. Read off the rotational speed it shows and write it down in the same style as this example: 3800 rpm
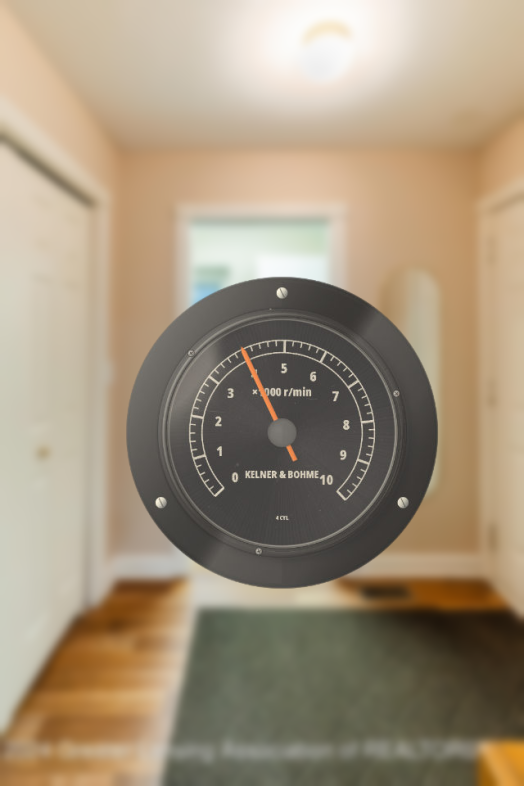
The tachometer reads 4000 rpm
